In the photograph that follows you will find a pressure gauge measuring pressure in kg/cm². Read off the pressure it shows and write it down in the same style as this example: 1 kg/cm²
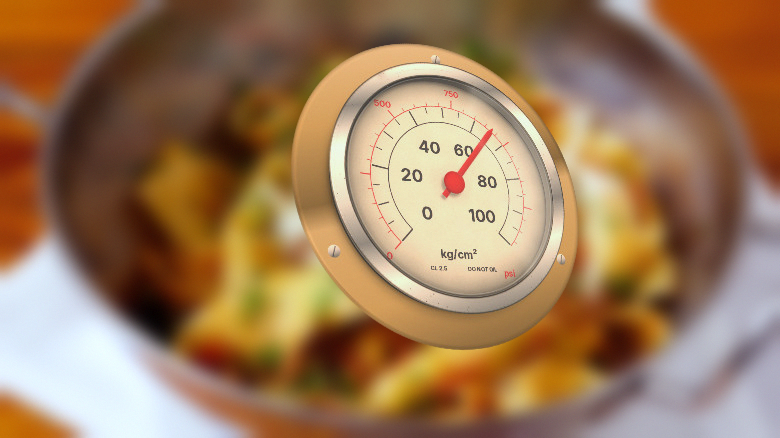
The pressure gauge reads 65 kg/cm²
